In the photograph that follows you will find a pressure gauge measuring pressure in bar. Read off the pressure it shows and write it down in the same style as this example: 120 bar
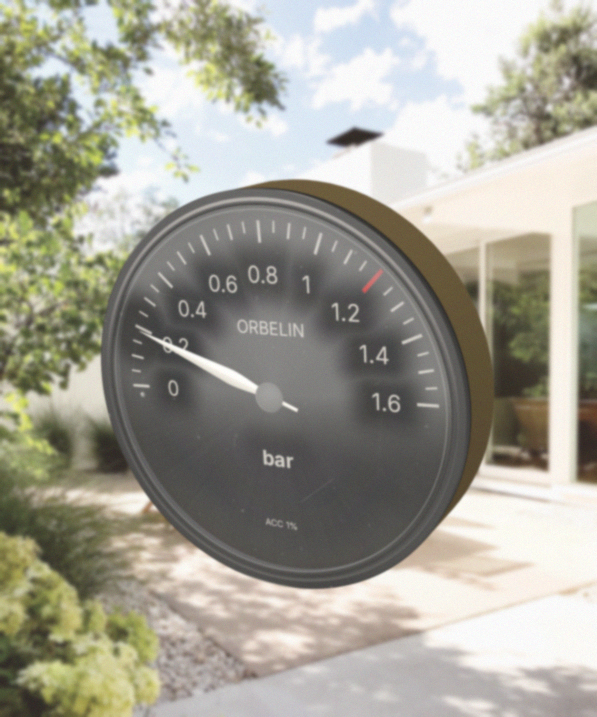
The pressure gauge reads 0.2 bar
